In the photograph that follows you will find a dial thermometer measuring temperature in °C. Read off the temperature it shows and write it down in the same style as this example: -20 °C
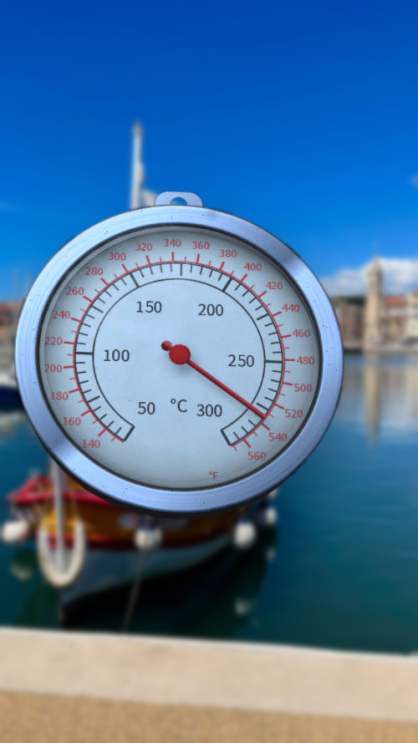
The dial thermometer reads 280 °C
